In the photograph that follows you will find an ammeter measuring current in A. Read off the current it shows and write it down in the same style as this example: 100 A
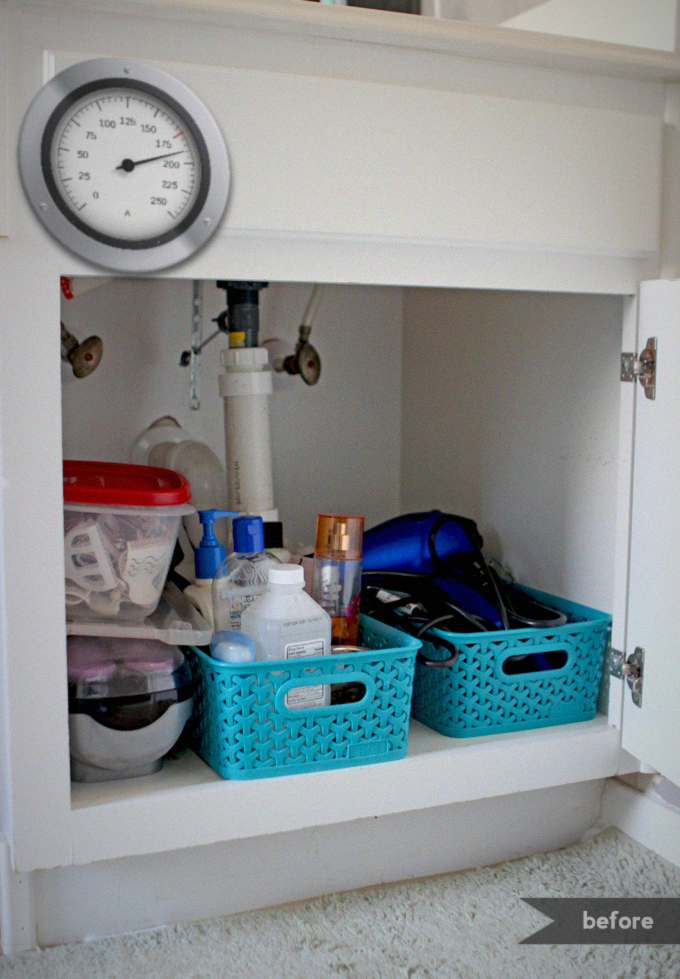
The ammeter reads 190 A
